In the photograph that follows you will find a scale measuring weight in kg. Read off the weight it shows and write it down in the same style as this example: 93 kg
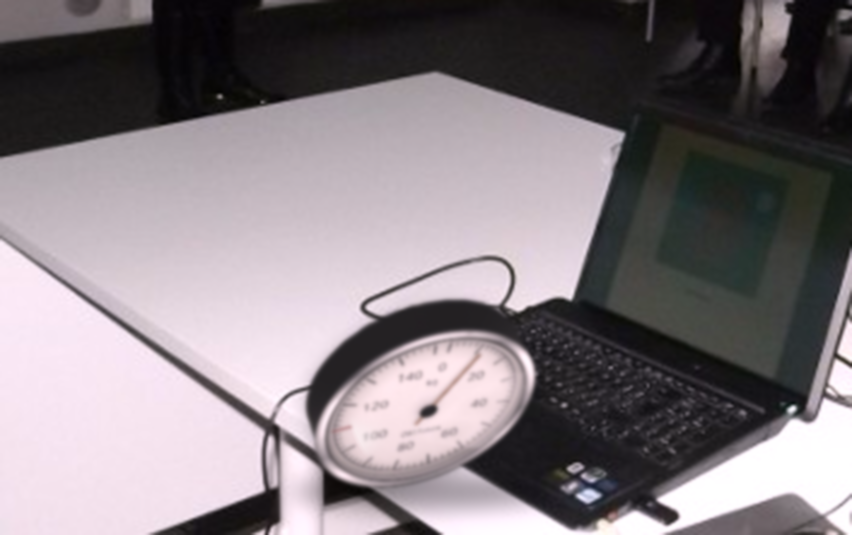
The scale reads 10 kg
